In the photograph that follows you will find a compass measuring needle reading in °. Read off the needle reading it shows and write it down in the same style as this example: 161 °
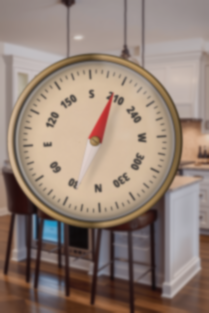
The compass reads 205 °
